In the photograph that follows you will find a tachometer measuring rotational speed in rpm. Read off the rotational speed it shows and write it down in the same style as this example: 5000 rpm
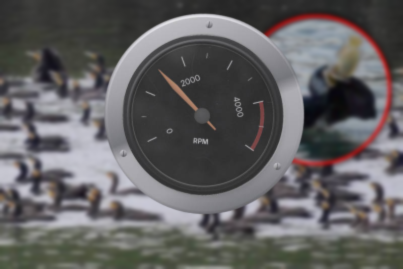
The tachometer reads 1500 rpm
